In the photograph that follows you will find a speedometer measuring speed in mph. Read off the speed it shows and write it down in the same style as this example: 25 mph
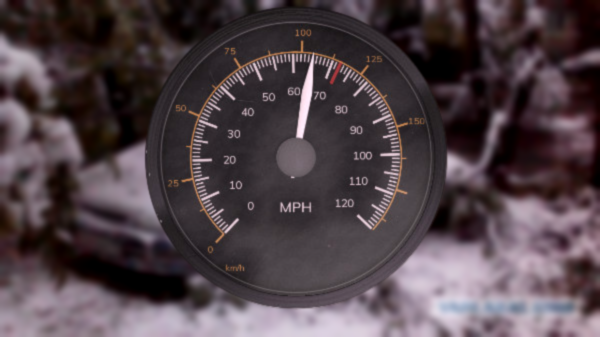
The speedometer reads 65 mph
